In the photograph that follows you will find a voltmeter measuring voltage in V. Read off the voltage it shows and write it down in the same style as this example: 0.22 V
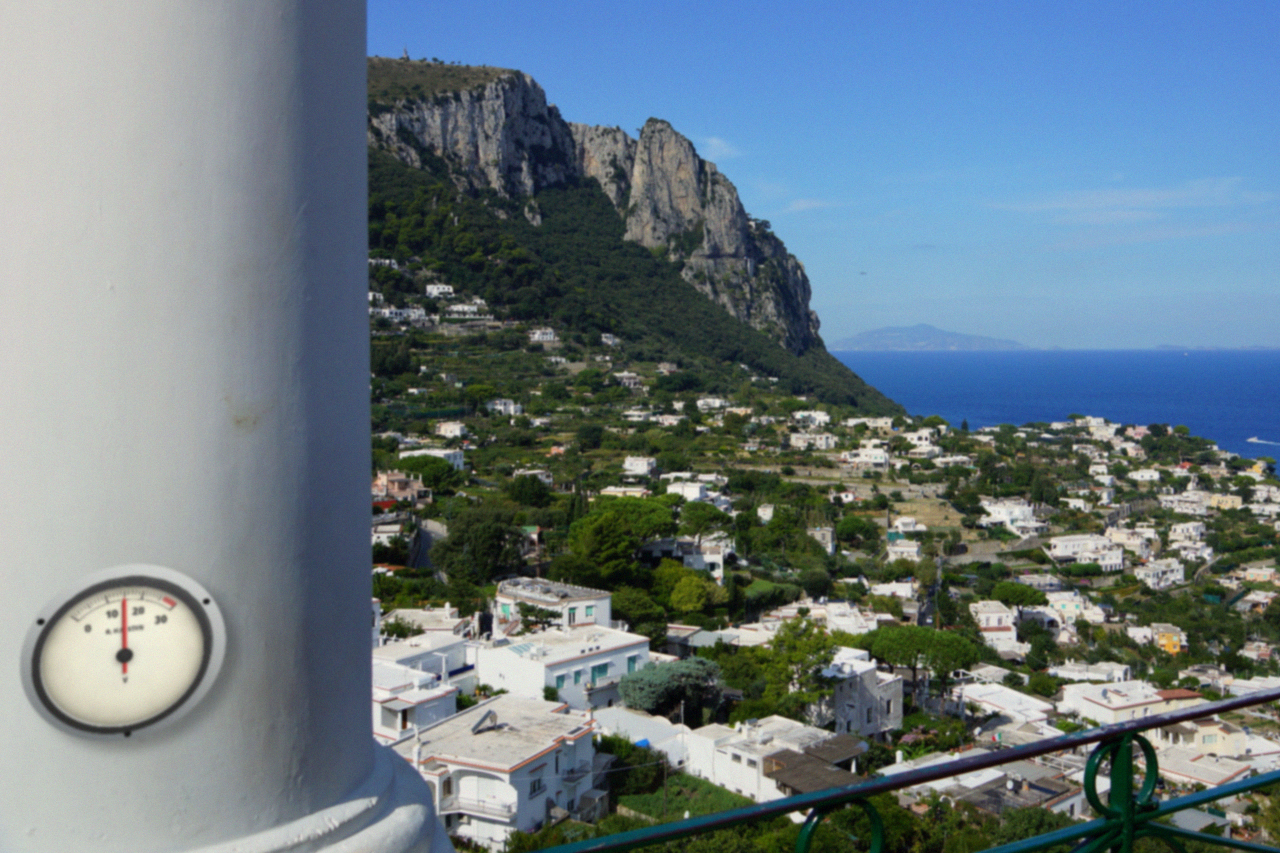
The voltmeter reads 15 V
